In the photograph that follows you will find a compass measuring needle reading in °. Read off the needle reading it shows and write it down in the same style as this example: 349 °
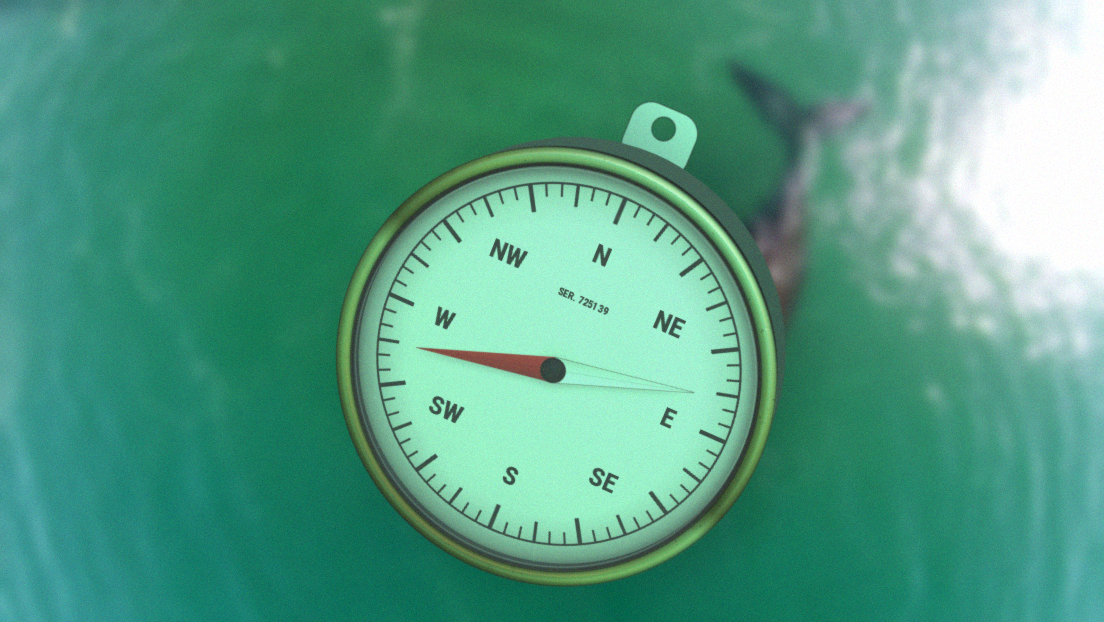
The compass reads 255 °
